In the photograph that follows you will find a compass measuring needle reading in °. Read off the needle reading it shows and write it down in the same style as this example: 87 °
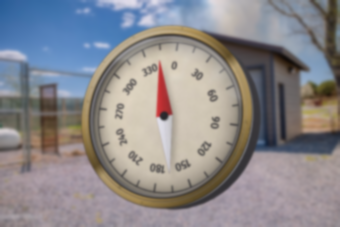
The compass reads 345 °
